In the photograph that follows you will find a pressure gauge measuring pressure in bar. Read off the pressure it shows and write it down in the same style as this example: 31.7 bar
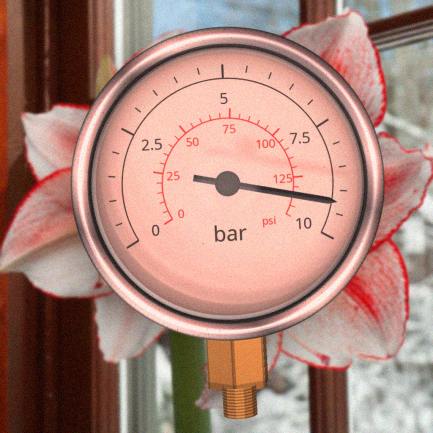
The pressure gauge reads 9.25 bar
